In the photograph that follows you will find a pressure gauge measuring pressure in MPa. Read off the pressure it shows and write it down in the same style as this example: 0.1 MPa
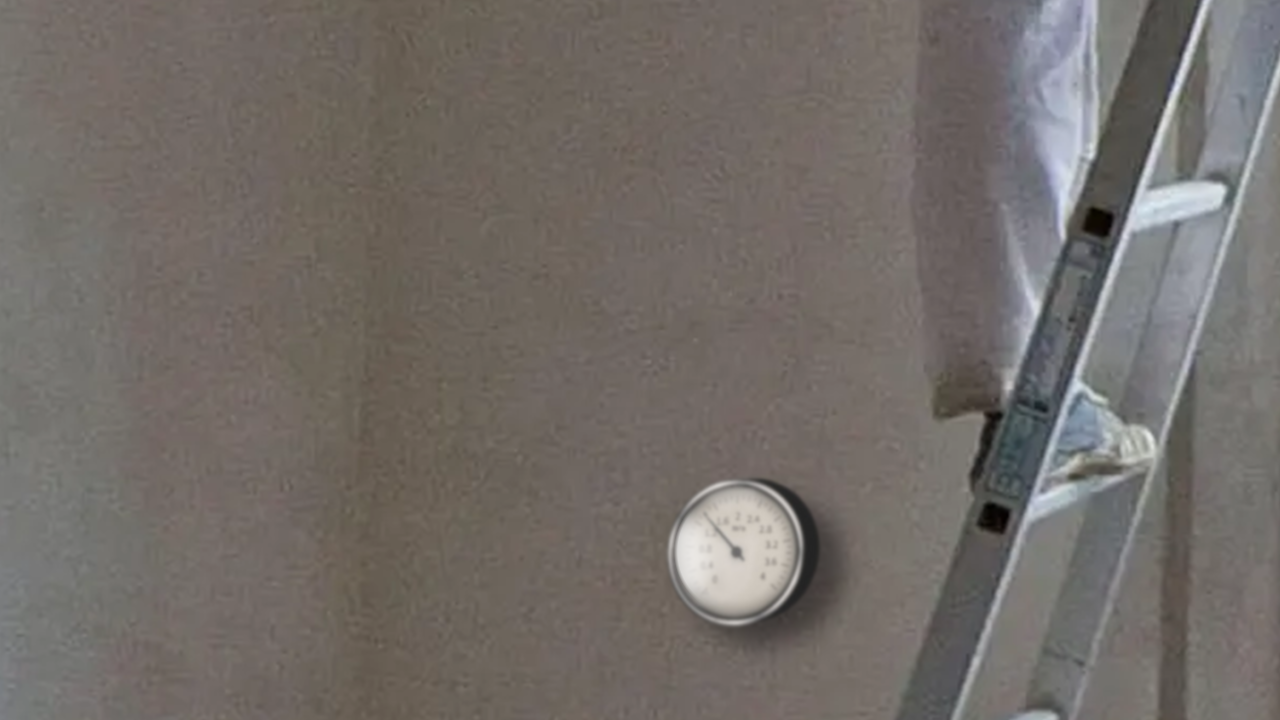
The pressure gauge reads 1.4 MPa
